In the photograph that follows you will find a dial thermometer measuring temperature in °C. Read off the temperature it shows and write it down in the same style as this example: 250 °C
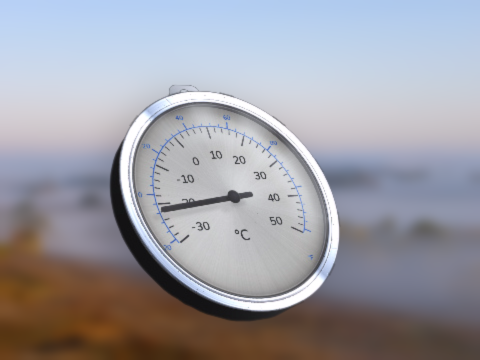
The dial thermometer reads -22 °C
